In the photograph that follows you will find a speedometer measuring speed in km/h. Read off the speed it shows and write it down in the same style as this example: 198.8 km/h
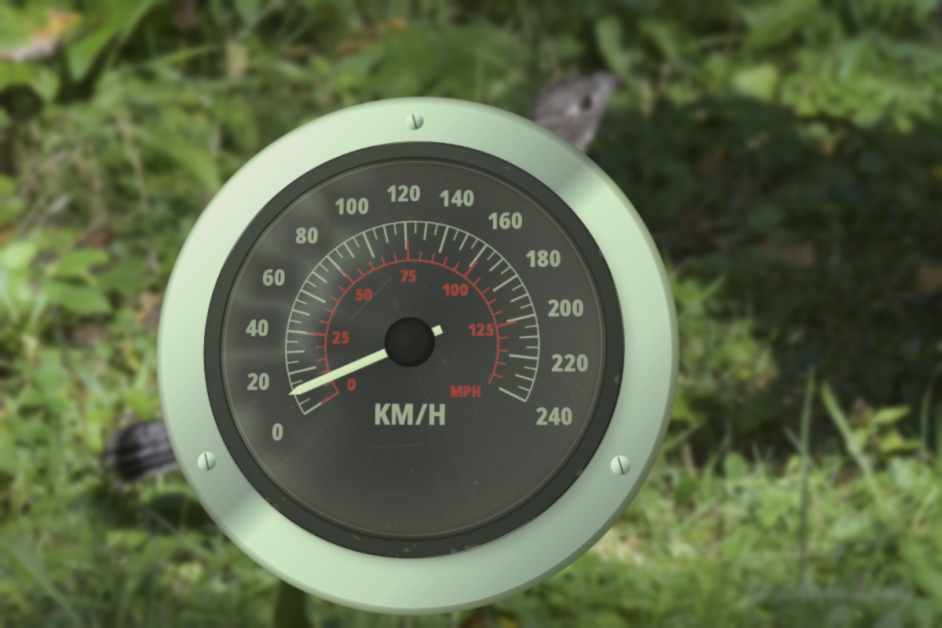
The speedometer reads 10 km/h
